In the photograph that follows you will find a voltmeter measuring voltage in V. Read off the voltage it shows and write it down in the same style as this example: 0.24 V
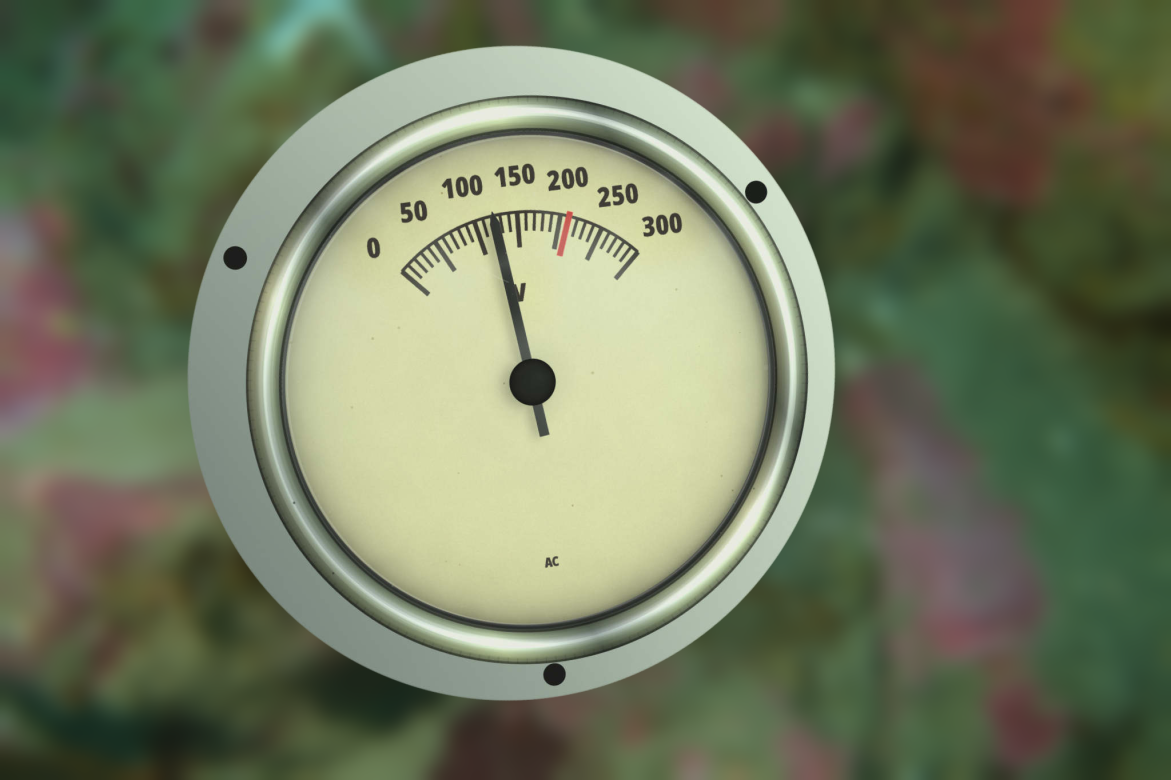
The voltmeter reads 120 V
